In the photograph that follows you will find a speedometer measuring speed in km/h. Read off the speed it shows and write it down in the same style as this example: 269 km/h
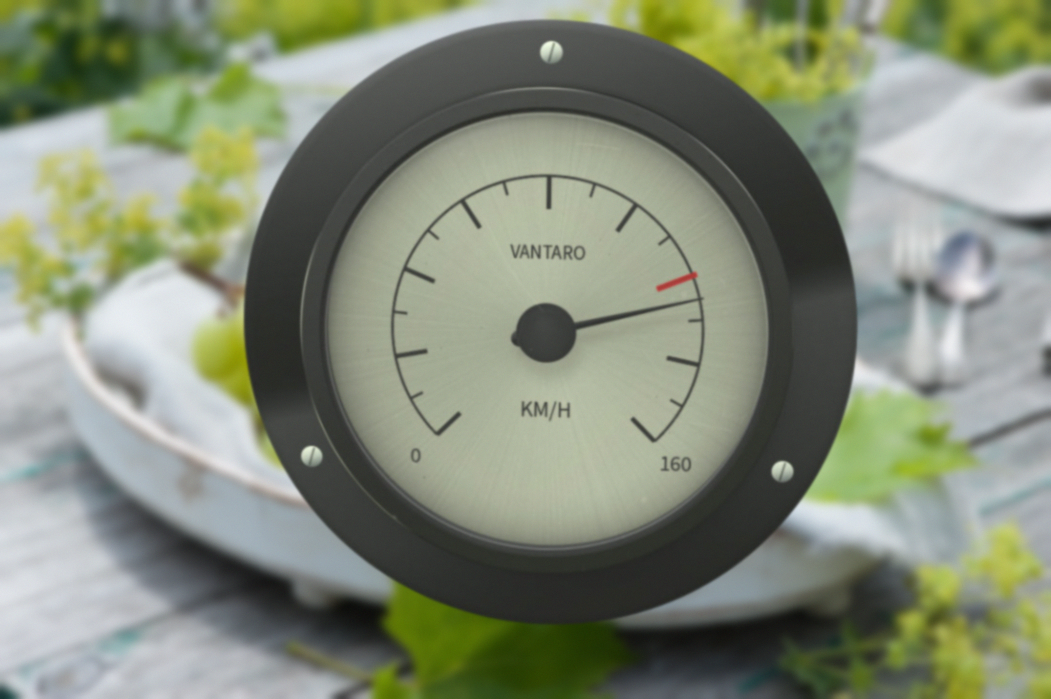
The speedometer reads 125 km/h
